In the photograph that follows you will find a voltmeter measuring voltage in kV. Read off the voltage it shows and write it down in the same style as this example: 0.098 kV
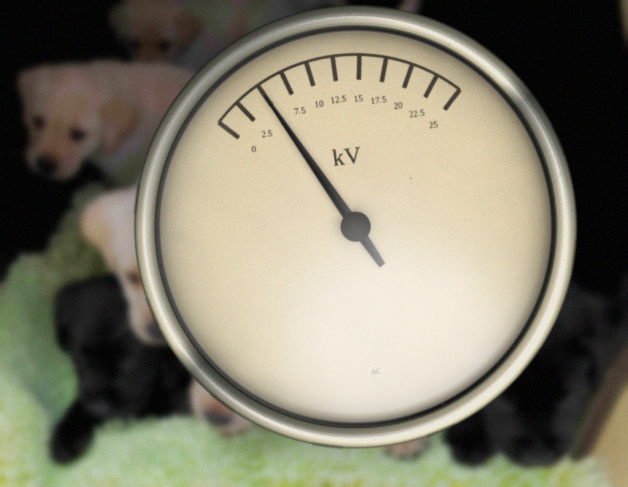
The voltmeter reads 5 kV
